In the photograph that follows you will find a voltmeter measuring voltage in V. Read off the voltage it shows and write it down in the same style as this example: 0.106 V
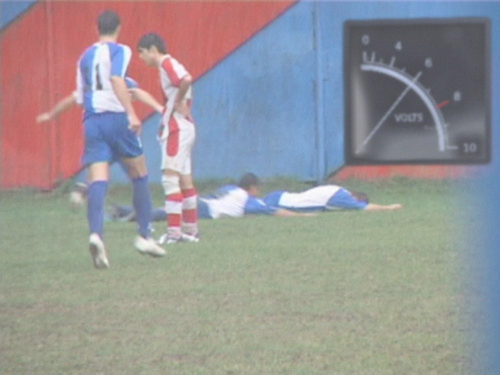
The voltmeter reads 6 V
